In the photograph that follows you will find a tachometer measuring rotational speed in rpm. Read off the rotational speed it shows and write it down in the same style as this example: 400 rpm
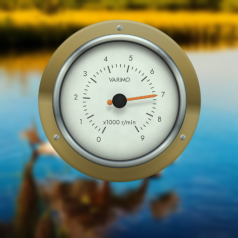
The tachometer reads 7000 rpm
